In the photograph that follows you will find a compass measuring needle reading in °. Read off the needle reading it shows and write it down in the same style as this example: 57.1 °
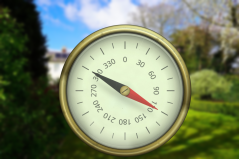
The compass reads 120 °
